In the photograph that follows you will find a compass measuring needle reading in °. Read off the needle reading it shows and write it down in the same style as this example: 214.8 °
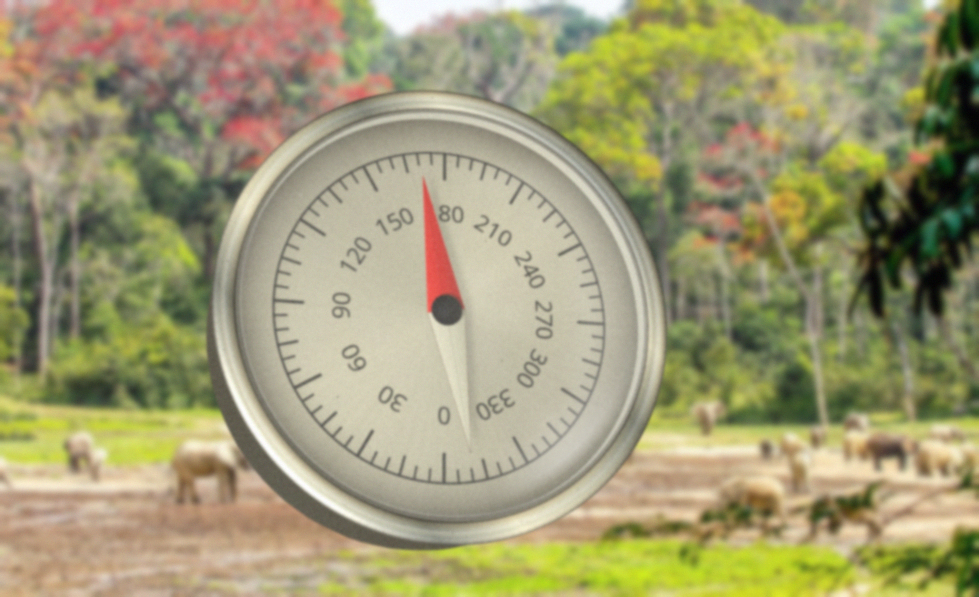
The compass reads 170 °
